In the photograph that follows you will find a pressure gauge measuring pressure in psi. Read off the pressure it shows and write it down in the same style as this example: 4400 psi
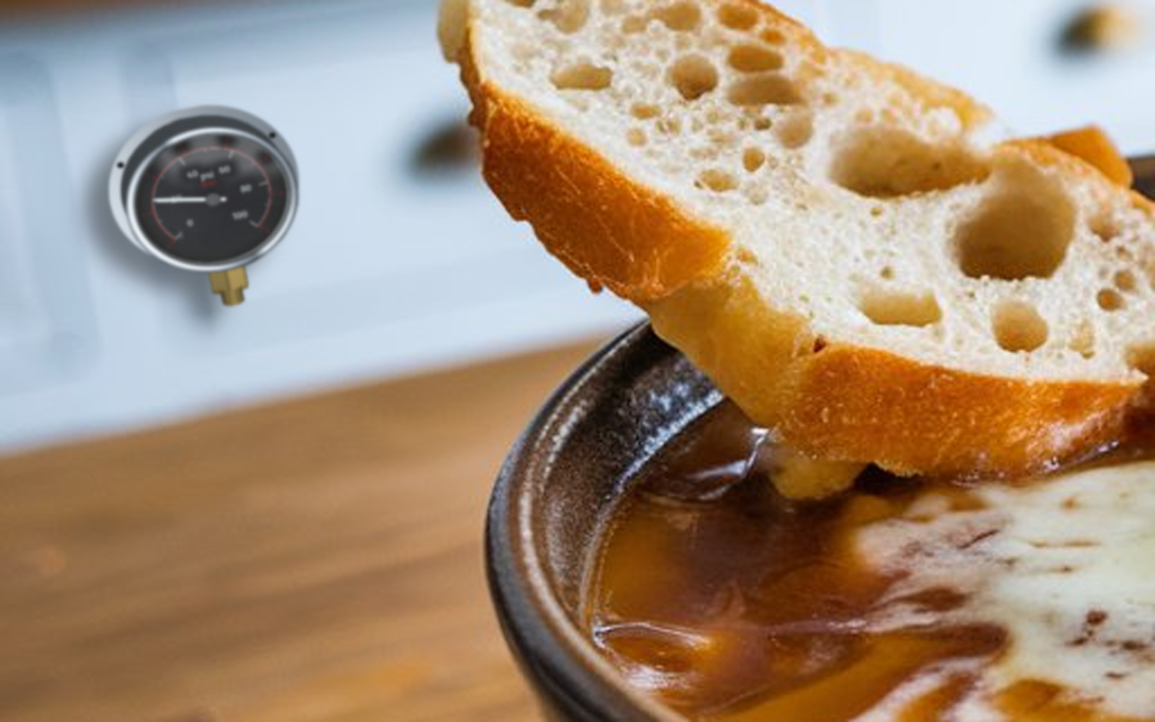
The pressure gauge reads 20 psi
